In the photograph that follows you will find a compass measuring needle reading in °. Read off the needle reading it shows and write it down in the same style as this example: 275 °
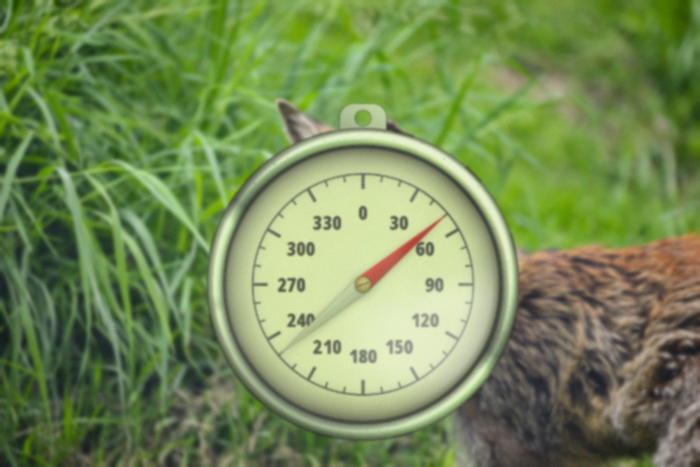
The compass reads 50 °
